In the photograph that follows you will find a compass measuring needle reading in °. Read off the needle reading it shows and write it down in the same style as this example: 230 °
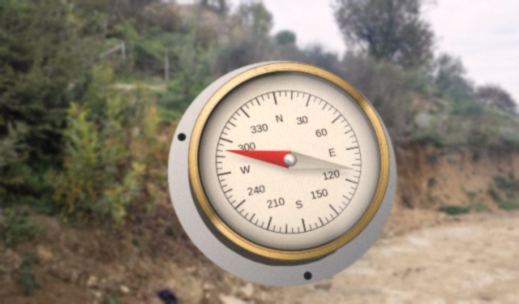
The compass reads 290 °
